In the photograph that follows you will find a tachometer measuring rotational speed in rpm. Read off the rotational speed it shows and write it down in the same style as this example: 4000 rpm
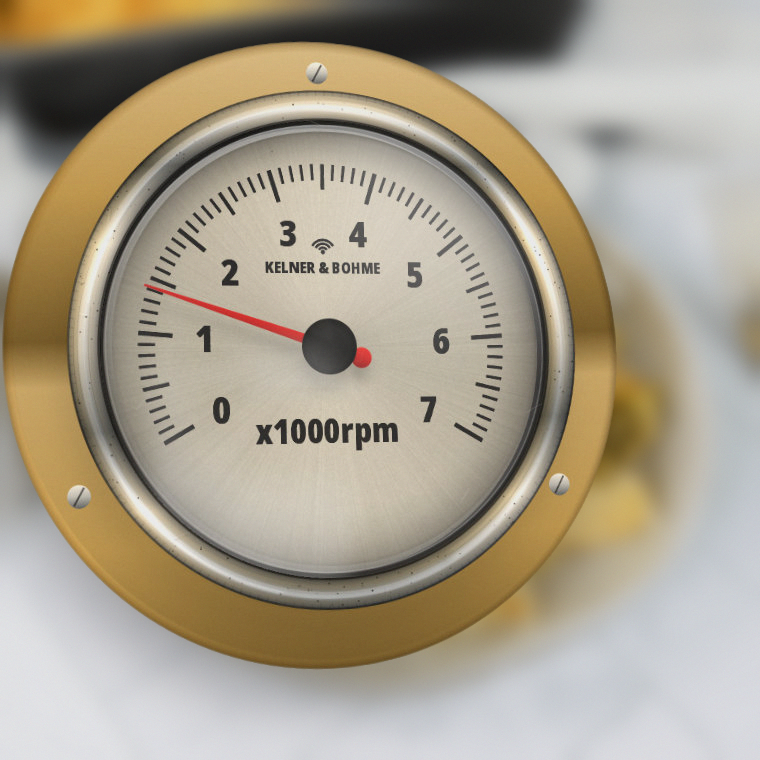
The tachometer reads 1400 rpm
